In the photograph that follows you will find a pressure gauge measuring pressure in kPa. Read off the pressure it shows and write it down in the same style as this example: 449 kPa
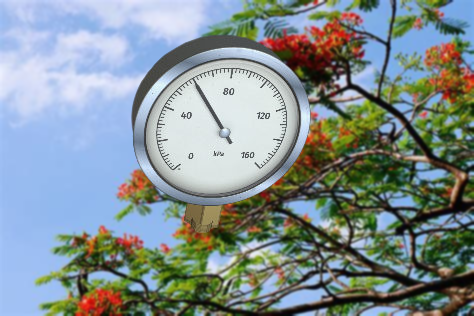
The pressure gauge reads 60 kPa
